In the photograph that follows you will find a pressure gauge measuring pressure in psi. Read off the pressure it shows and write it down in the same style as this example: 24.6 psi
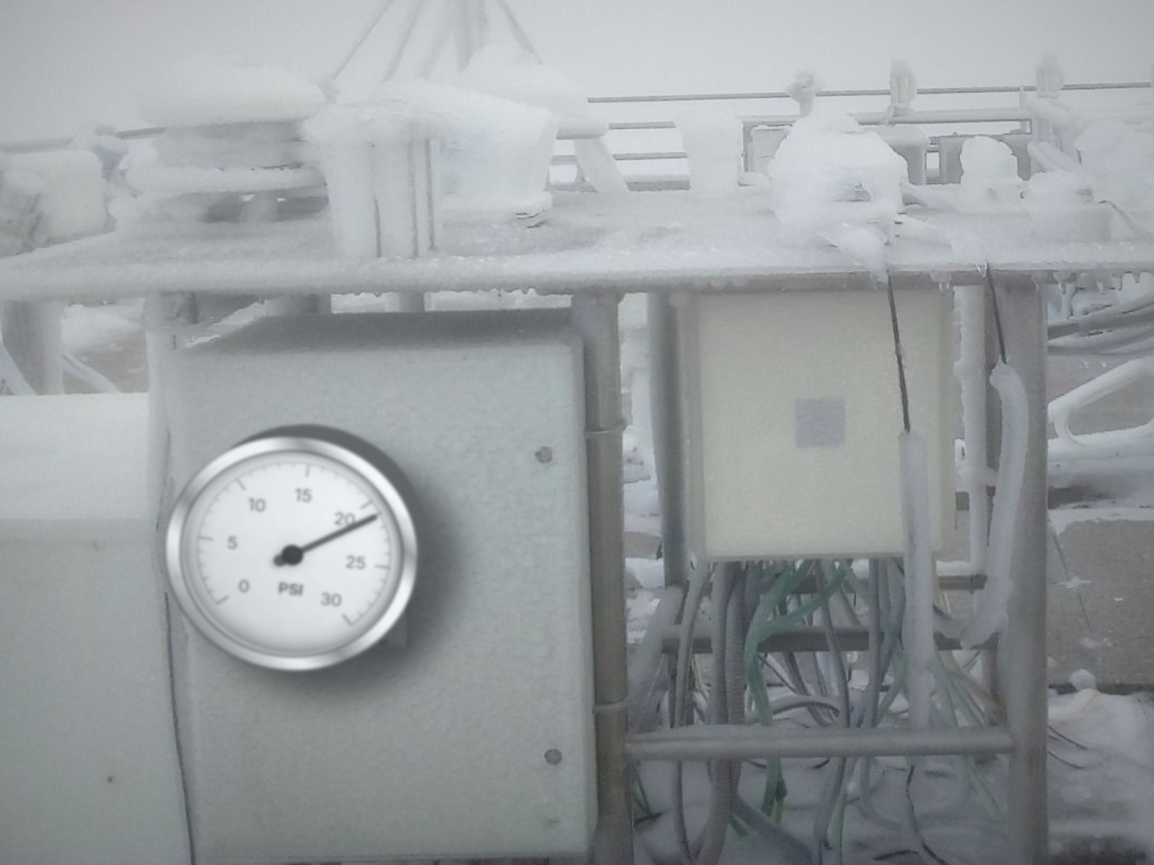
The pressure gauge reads 21 psi
